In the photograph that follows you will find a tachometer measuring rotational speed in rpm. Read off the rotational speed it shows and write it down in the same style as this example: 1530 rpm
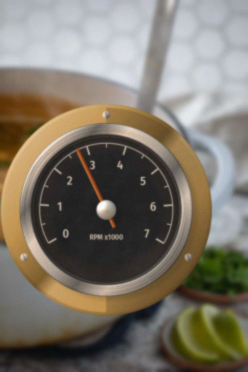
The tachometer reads 2750 rpm
